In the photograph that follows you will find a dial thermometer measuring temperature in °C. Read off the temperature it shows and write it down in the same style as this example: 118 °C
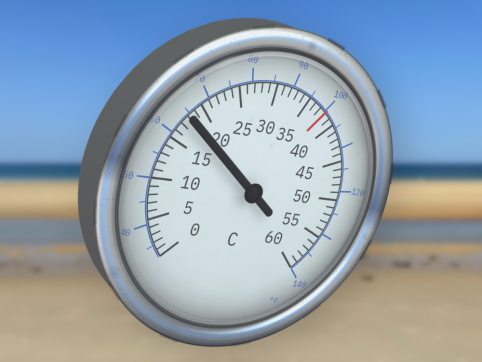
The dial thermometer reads 18 °C
